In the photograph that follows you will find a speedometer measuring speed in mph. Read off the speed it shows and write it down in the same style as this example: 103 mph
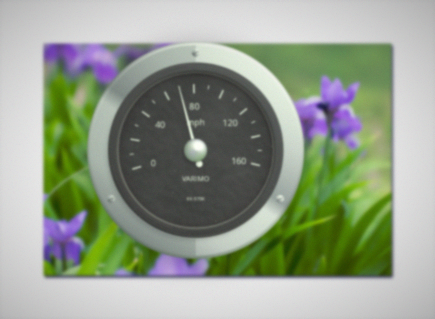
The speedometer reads 70 mph
